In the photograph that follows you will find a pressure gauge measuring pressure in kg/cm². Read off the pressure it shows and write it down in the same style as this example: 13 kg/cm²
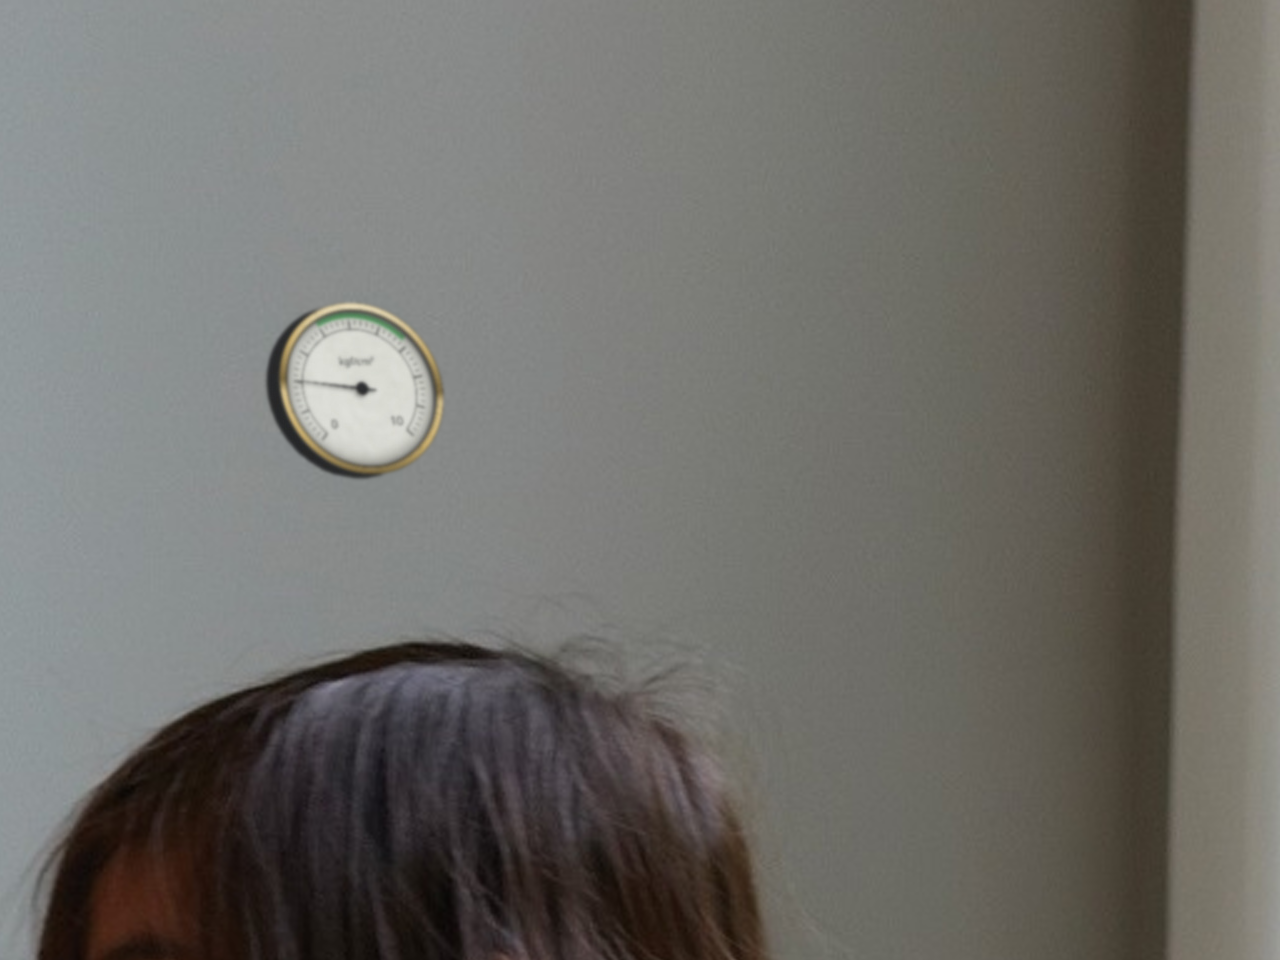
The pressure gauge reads 2 kg/cm²
